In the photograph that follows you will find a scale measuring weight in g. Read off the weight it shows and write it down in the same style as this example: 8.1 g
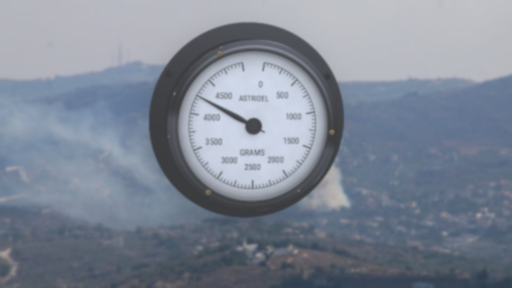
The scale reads 4250 g
